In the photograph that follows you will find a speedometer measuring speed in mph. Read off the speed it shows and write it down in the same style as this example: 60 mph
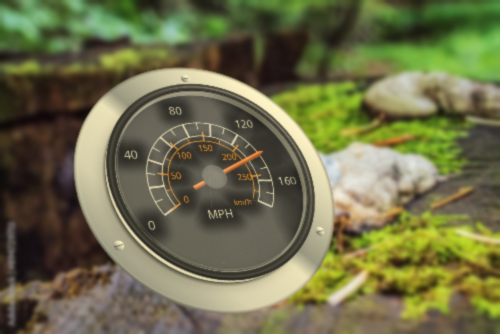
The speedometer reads 140 mph
